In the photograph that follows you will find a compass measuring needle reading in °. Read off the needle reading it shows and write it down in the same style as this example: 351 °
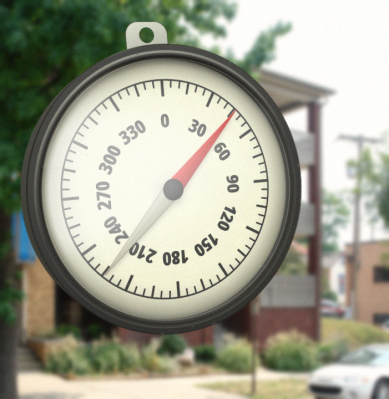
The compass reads 45 °
